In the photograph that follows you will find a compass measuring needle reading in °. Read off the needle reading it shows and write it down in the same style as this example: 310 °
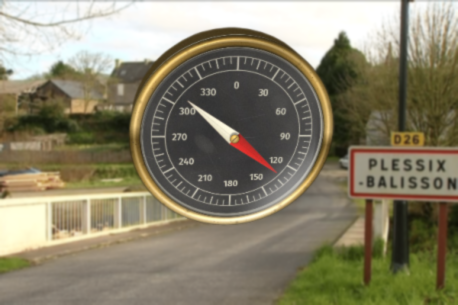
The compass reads 130 °
